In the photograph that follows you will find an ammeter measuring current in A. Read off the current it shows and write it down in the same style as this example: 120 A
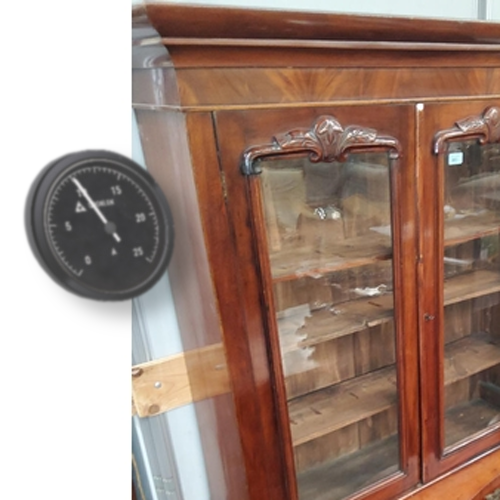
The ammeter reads 10 A
